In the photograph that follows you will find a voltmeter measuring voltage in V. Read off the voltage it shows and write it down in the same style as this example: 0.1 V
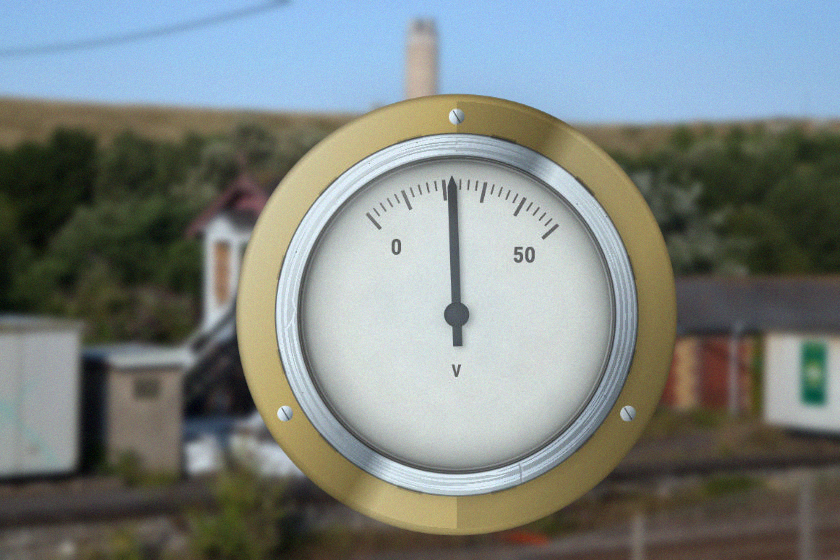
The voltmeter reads 22 V
